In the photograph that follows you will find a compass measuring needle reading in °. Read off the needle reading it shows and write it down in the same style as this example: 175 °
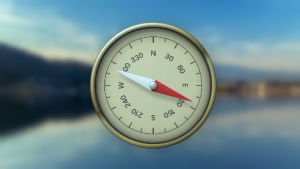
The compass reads 112.5 °
